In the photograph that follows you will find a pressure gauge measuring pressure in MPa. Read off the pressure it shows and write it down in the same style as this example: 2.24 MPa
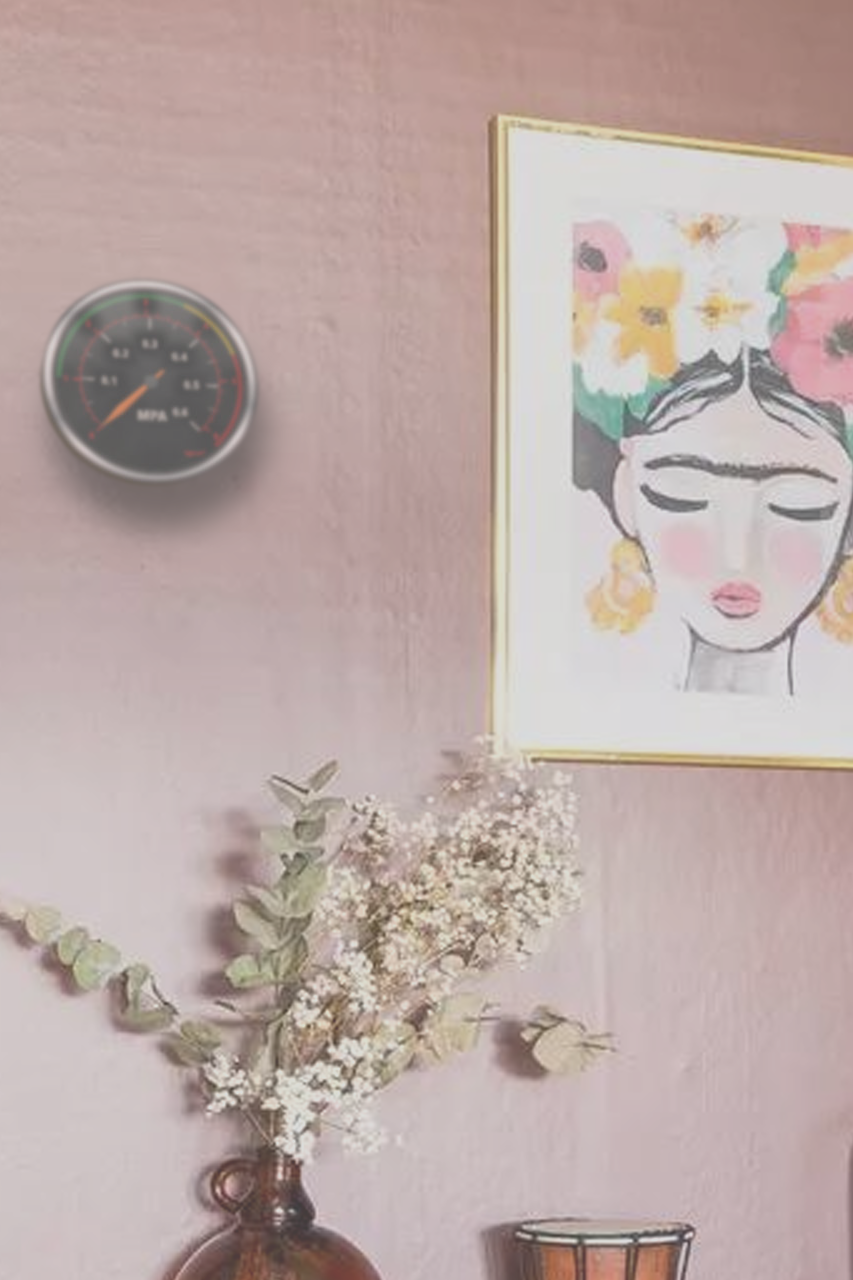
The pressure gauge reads 0 MPa
